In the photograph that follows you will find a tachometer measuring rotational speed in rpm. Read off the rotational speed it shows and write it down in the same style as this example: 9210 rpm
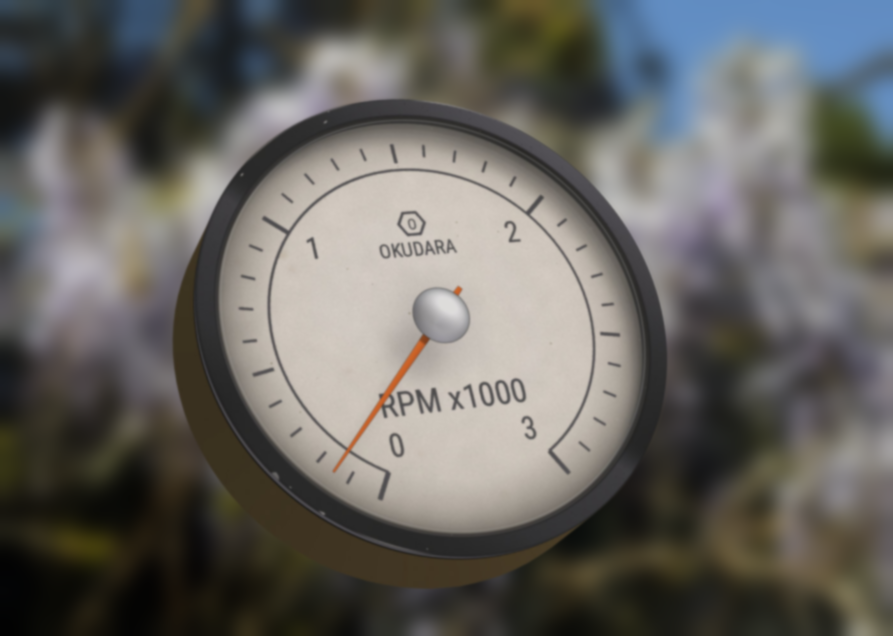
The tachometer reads 150 rpm
